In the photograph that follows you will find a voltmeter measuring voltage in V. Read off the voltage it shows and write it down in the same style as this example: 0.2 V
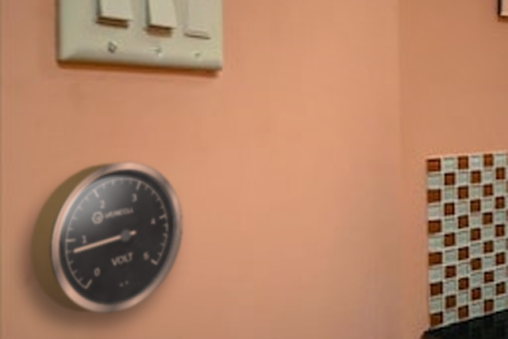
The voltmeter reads 0.8 V
